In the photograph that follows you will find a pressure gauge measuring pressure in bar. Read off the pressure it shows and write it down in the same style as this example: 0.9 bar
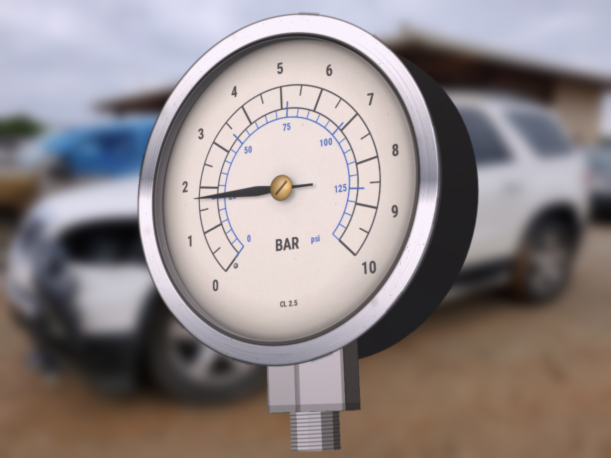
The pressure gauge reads 1.75 bar
